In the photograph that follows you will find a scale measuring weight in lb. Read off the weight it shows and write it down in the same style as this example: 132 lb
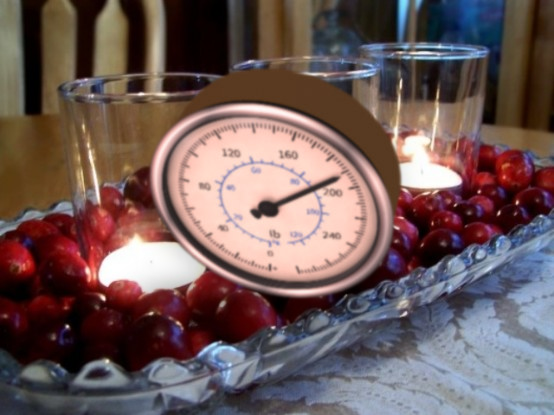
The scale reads 190 lb
